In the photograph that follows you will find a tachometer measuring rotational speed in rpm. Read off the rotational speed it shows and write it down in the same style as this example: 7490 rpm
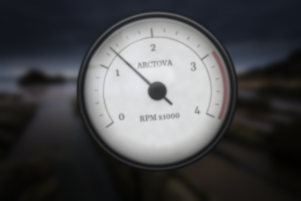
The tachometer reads 1300 rpm
